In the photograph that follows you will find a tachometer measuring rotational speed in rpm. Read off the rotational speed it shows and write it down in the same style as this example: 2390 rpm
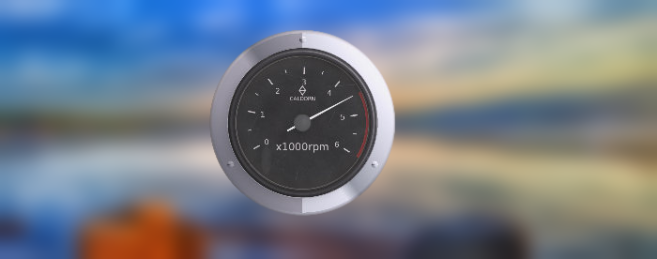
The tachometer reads 4500 rpm
